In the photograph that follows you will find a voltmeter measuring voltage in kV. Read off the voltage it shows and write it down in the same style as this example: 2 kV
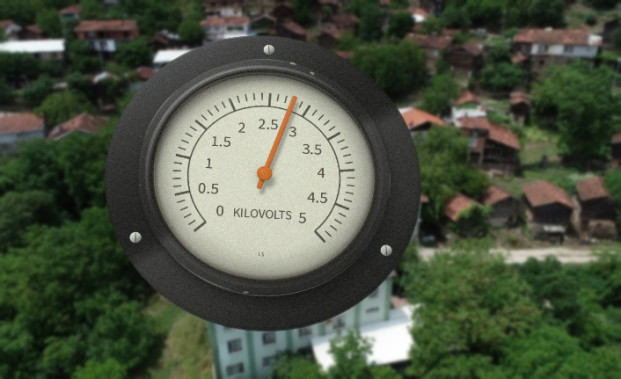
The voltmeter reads 2.8 kV
